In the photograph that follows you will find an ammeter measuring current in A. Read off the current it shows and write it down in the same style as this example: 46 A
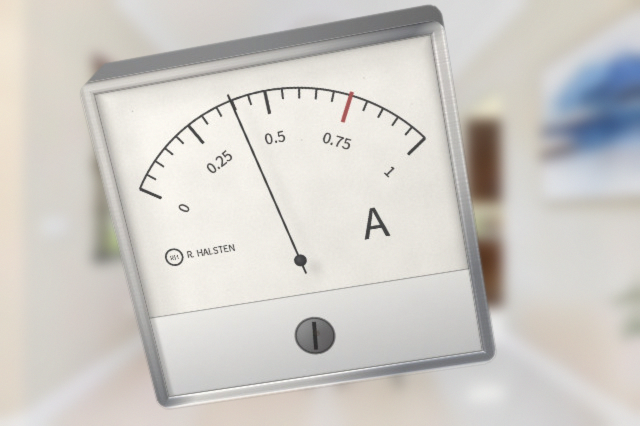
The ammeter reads 0.4 A
